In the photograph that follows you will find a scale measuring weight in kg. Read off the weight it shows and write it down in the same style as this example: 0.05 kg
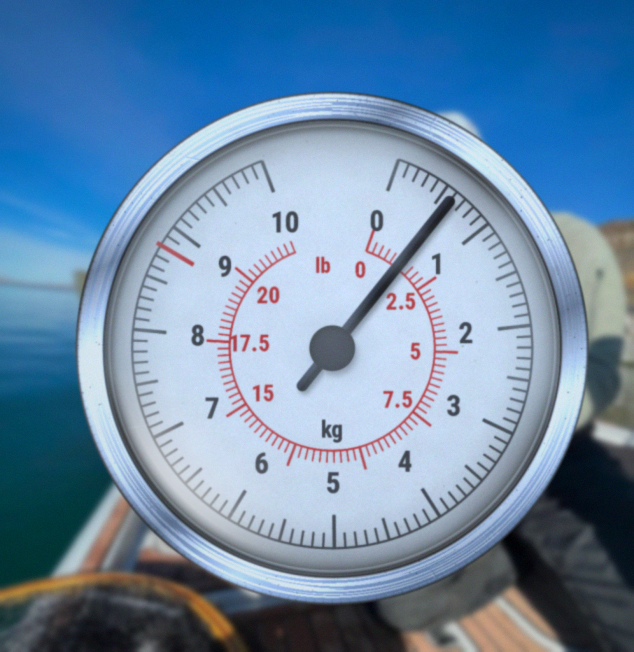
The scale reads 0.6 kg
